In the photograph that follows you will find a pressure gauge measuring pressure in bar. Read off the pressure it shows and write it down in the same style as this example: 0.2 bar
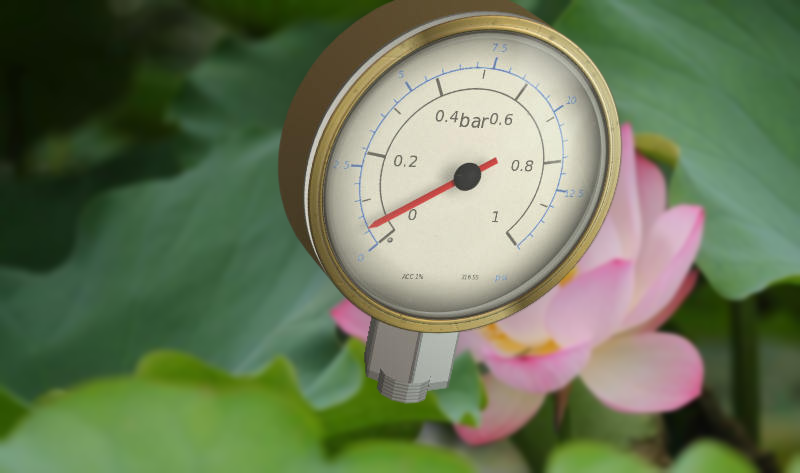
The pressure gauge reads 0.05 bar
